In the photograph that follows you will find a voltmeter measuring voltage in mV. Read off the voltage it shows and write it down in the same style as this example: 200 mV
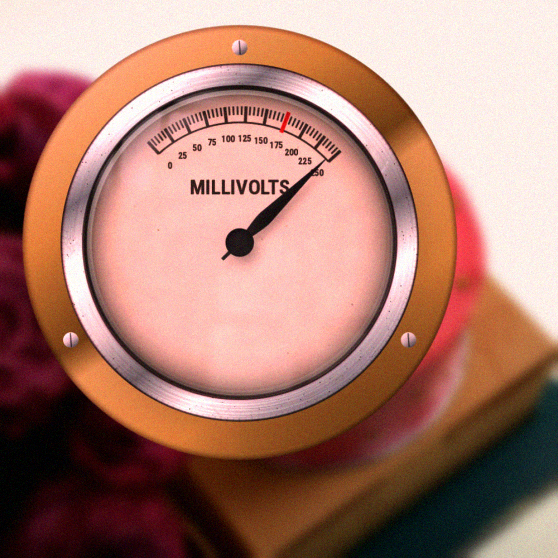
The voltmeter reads 245 mV
